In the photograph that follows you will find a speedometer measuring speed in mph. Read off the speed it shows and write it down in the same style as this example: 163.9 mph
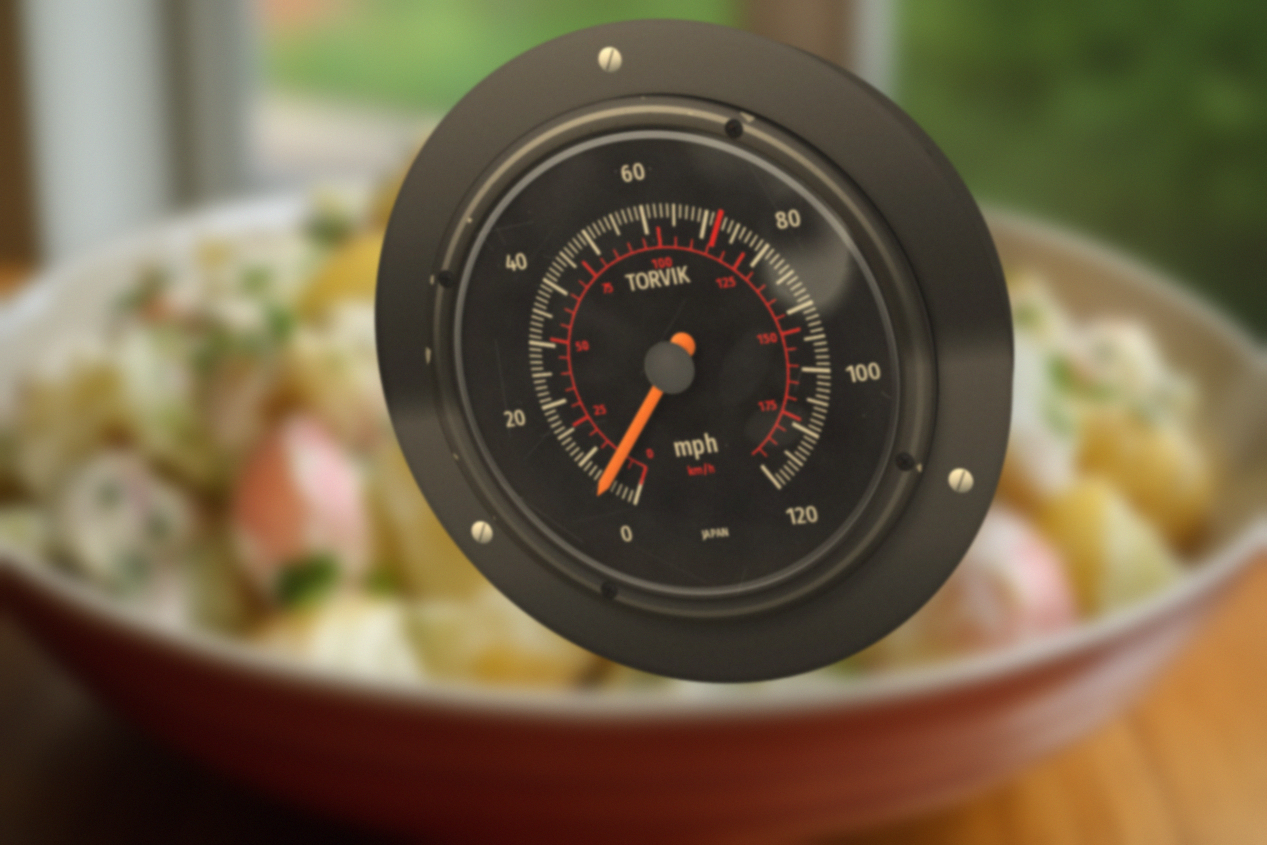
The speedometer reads 5 mph
